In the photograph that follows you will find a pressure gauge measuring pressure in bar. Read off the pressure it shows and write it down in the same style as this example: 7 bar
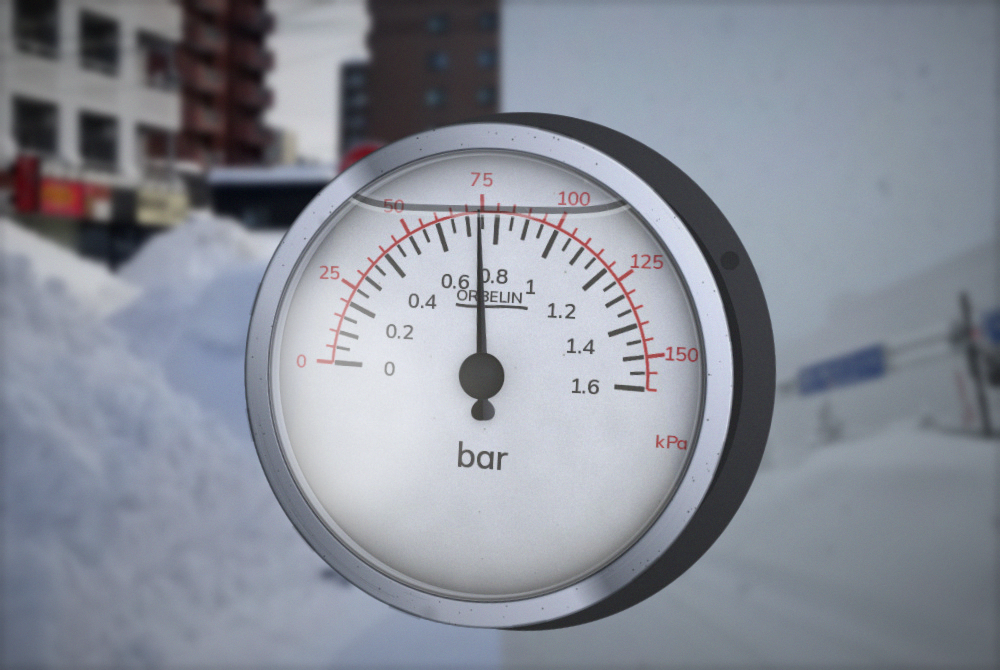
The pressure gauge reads 0.75 bar
